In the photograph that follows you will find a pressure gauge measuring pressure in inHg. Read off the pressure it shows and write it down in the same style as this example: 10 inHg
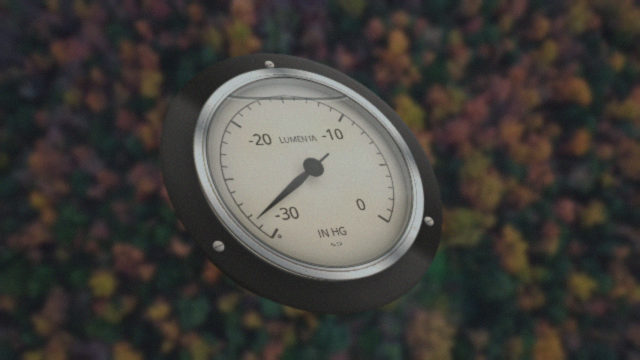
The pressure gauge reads -28.5 inHg
